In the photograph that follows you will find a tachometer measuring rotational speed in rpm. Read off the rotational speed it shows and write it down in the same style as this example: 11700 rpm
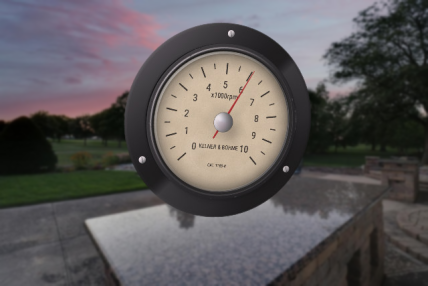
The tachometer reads 6000 rpm
